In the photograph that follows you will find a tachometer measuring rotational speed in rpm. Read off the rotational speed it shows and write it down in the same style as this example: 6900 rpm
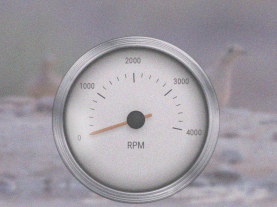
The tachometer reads 0 rpm
